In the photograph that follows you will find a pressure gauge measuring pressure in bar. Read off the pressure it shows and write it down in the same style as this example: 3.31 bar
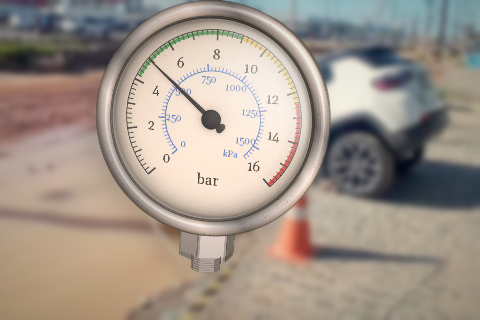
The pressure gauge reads 5 bar
